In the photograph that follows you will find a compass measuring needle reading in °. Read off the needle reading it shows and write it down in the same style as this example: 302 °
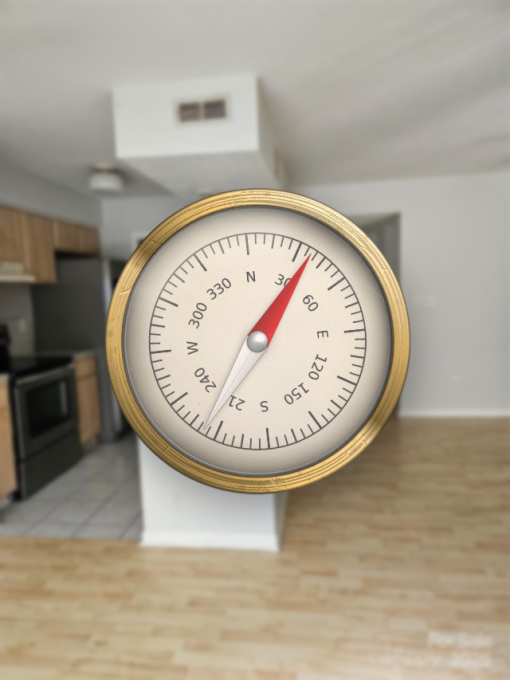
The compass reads 37.5 °
